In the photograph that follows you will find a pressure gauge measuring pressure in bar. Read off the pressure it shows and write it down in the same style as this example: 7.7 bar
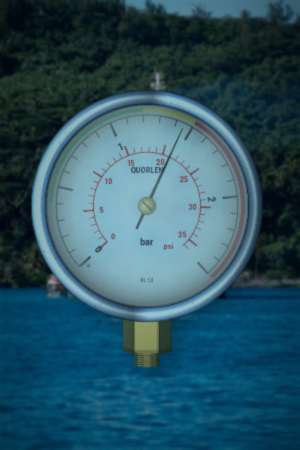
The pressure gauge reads 1.45 bar
